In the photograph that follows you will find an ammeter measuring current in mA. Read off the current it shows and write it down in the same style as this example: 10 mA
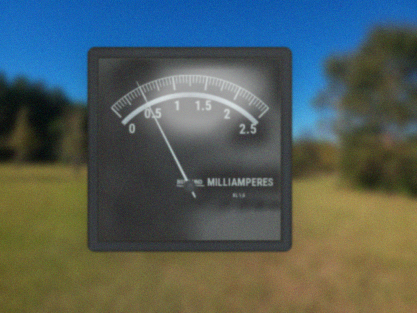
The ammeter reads 0.5 mA
